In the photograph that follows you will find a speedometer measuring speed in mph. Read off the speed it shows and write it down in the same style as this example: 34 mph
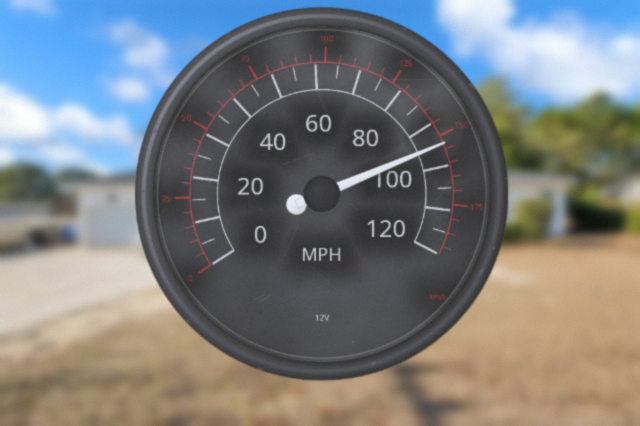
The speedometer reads 95 mph
